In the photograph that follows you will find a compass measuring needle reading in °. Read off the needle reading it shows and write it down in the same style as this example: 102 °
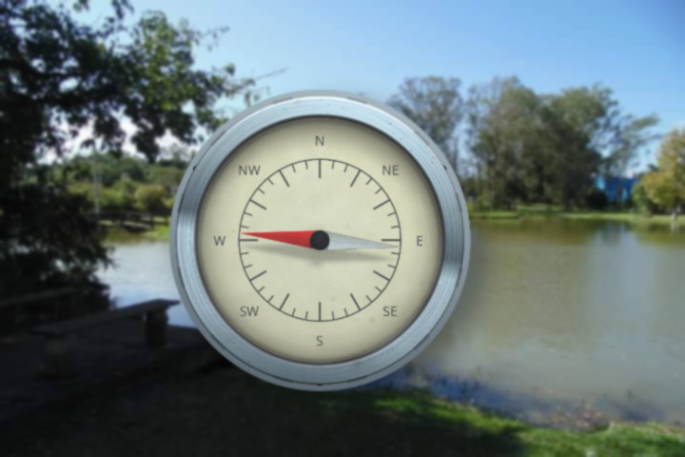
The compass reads 275 °
